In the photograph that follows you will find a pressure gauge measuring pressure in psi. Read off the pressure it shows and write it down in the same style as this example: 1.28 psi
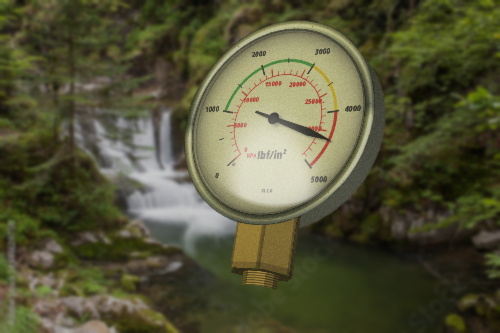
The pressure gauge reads 4500 psi
